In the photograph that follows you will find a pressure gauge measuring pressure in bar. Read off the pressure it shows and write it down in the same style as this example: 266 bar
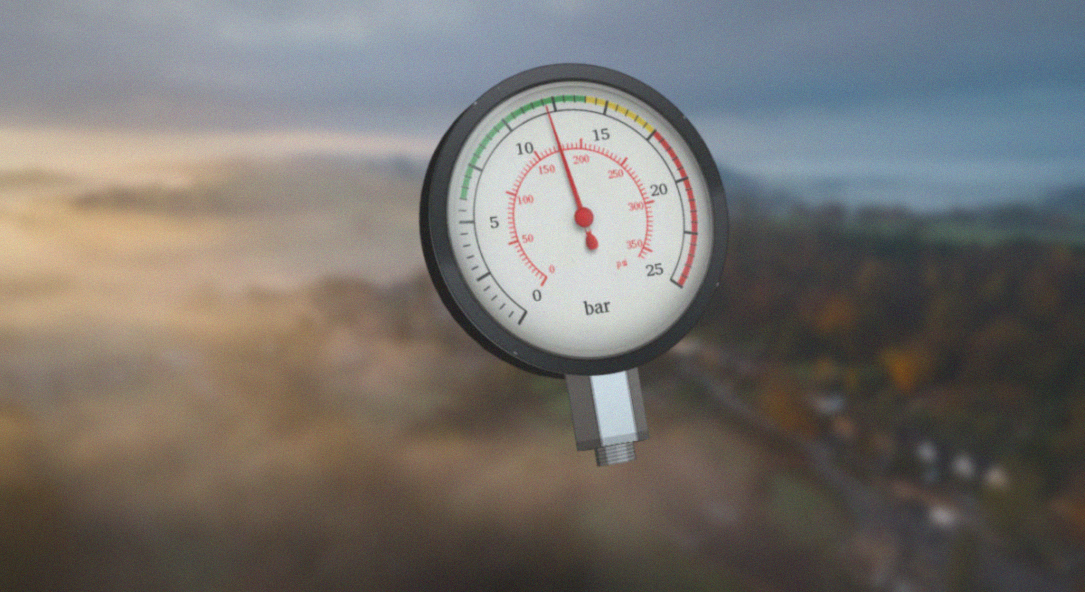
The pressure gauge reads 12 bar
